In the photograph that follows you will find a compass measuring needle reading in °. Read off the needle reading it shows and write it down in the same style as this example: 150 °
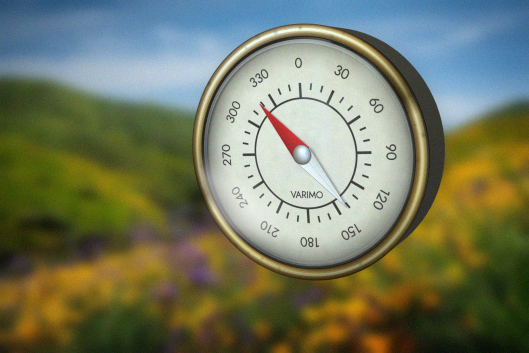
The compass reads 320 °
